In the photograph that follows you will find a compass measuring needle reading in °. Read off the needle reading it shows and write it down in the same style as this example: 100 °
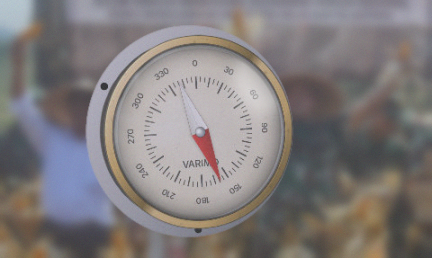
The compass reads 160 °
